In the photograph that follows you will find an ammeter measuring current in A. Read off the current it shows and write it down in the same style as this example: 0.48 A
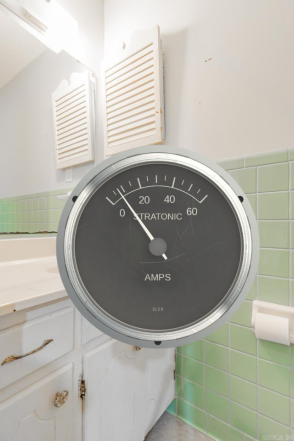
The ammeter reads 7.5 A
